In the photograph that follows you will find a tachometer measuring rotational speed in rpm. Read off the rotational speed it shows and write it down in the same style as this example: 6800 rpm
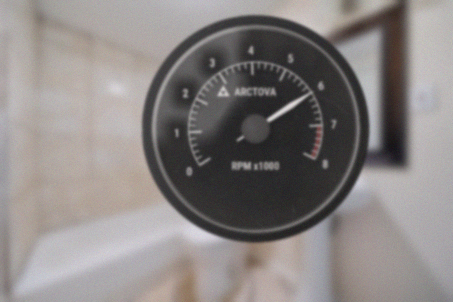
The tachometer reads 6000 rpm
